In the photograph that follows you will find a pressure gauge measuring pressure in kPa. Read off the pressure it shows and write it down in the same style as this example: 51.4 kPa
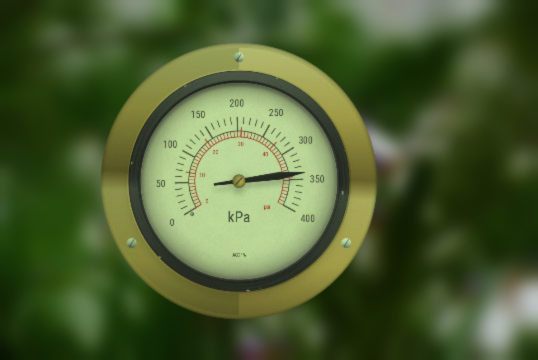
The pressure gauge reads 340 kPa
